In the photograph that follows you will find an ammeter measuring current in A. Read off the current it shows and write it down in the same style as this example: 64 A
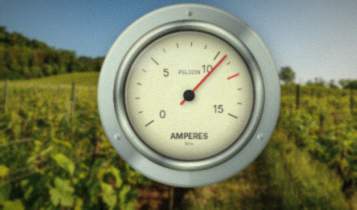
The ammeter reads 10.5 A
